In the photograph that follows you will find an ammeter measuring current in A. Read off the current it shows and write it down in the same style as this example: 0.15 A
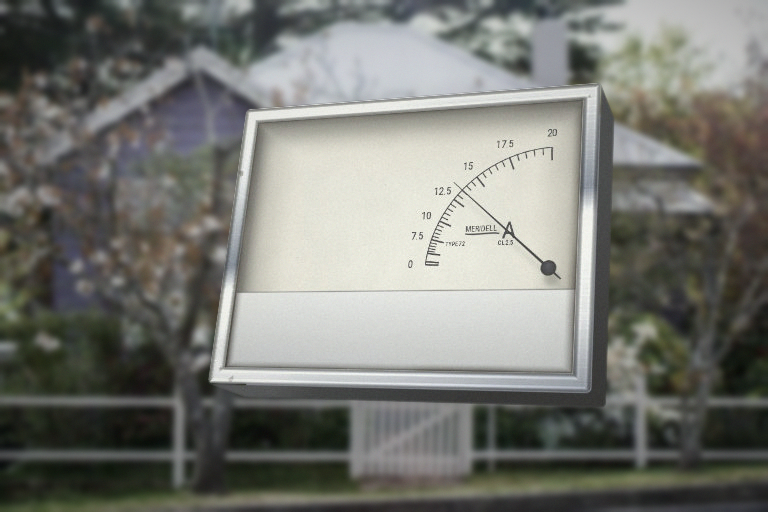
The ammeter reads 13.5 A
